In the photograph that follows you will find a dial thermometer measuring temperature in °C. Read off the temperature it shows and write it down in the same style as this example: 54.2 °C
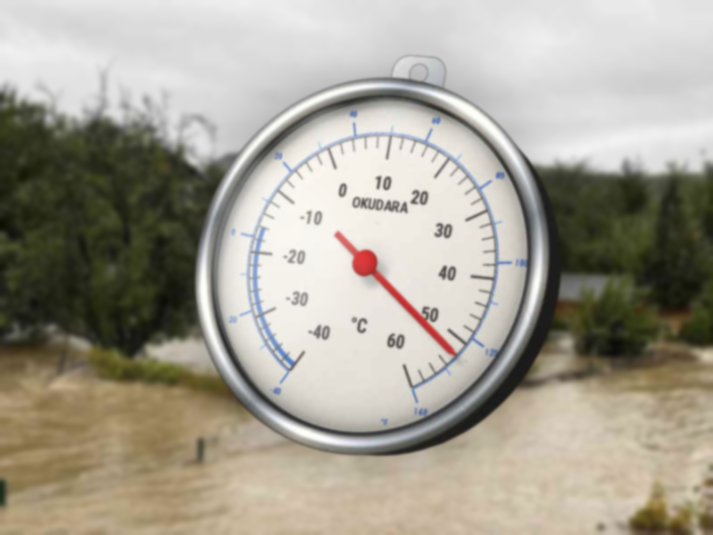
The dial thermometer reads 52 °C
